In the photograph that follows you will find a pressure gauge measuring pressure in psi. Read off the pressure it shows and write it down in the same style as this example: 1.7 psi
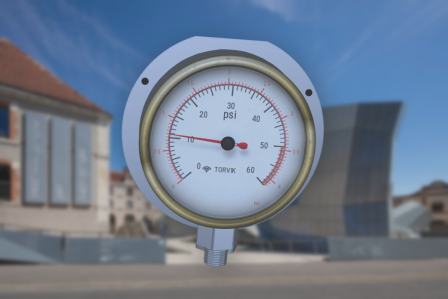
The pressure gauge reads 11 psi
